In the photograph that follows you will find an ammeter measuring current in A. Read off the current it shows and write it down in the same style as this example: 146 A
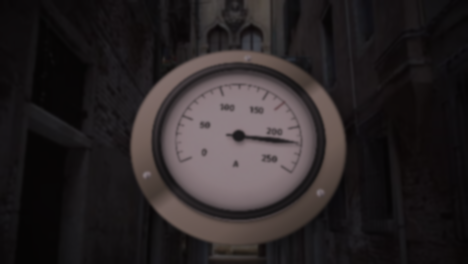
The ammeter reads 220 A
